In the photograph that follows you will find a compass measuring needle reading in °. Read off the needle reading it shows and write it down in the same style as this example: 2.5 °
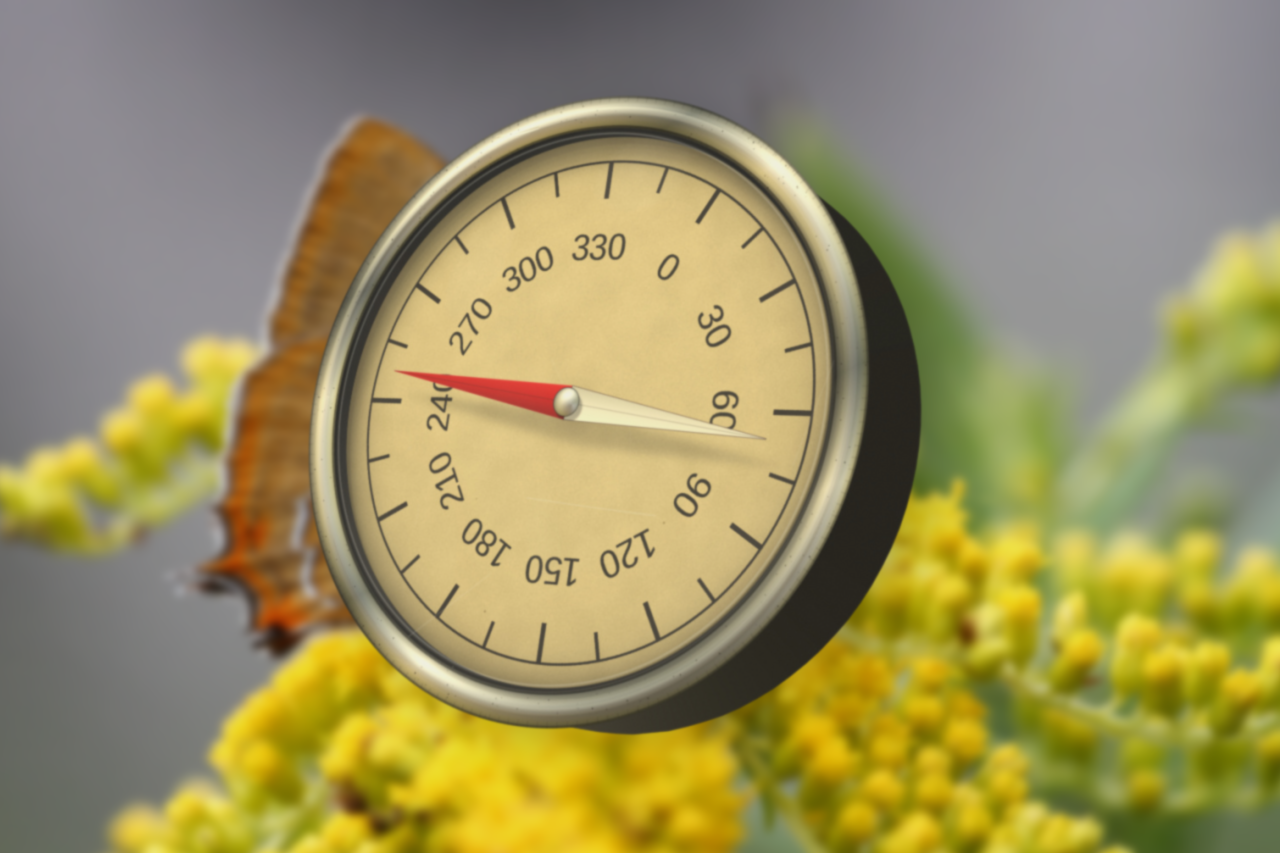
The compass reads 247.5 °
